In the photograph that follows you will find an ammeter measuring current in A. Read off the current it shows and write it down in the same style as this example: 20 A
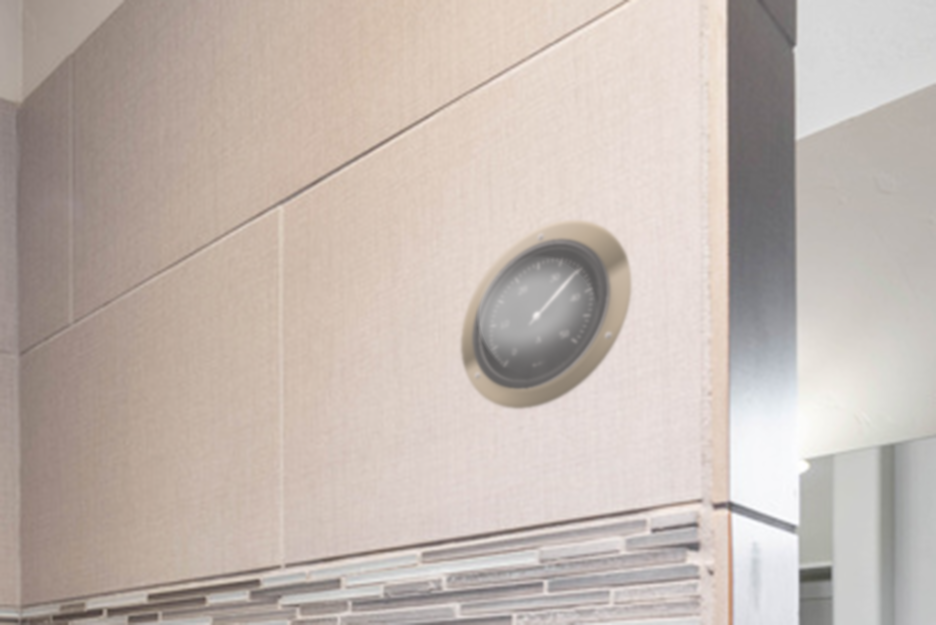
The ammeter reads 35 A
